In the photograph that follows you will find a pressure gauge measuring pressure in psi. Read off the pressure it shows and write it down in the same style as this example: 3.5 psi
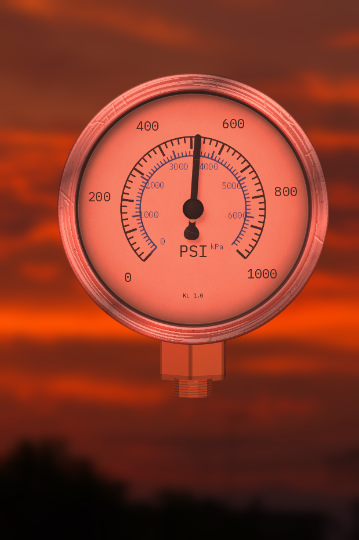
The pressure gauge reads 520 psi
